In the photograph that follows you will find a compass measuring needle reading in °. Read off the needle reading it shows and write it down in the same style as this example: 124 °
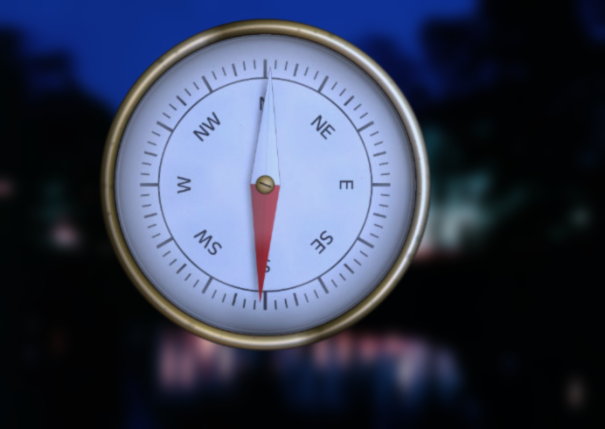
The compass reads 182.5 °
